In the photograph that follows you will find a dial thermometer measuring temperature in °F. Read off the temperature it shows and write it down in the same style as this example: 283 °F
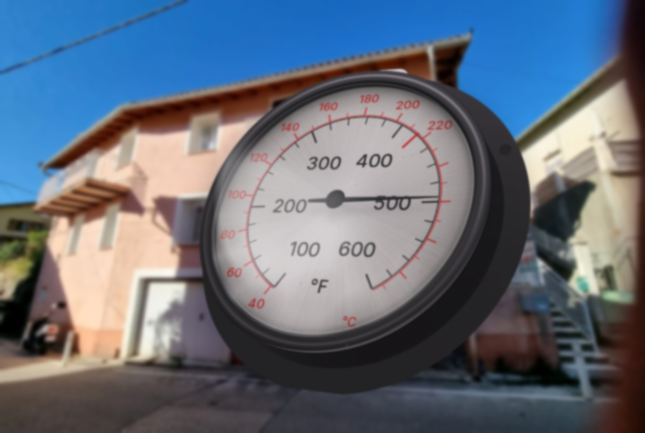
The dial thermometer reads 500 °F
